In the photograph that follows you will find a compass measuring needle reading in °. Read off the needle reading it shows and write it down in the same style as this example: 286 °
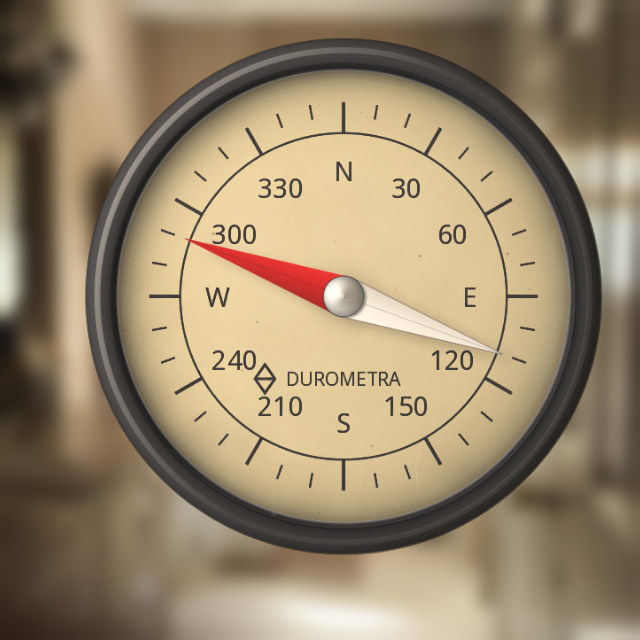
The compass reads 290 °
